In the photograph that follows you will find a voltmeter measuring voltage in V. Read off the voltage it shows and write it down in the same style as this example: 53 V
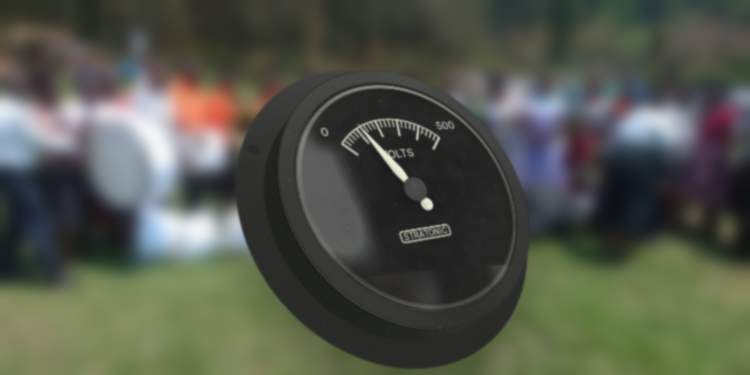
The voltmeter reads 100 V
